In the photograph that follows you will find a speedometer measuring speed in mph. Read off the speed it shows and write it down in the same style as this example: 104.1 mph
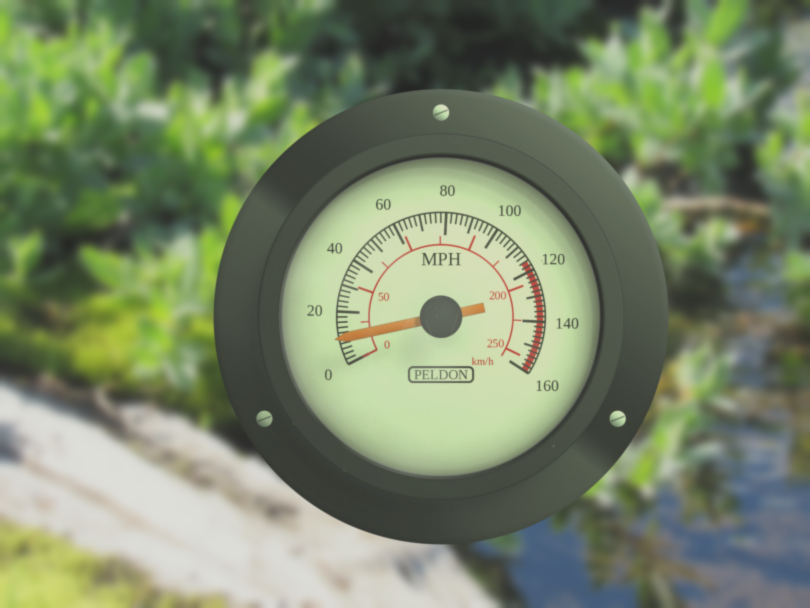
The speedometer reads 10 mph
